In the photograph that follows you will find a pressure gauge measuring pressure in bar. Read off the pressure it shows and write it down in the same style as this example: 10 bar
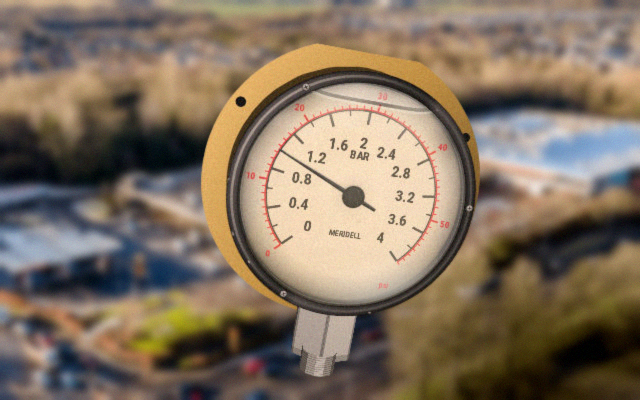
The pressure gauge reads 1 bar
